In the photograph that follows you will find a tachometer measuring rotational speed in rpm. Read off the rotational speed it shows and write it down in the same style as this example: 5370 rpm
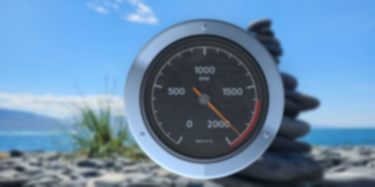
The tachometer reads 1900 rpm
